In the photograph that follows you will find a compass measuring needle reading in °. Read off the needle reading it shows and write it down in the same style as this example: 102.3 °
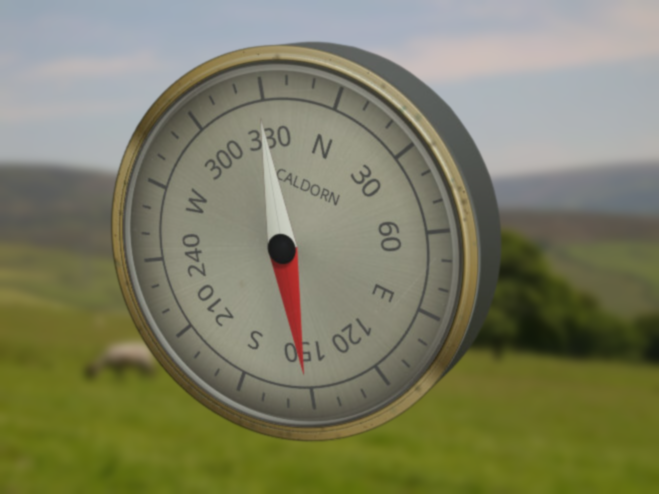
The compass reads 150 °
